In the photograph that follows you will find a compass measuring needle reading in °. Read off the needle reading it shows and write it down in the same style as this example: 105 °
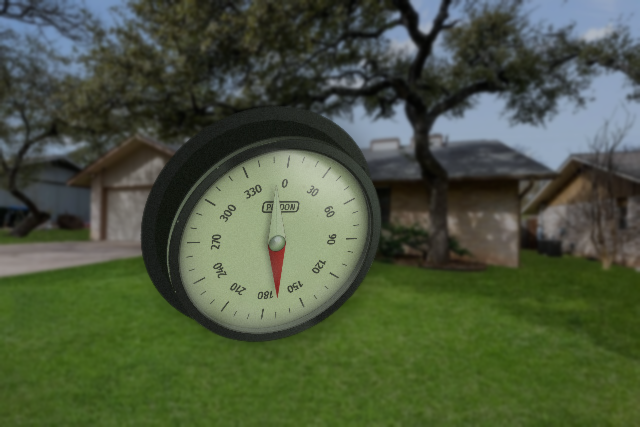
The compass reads 170 °
